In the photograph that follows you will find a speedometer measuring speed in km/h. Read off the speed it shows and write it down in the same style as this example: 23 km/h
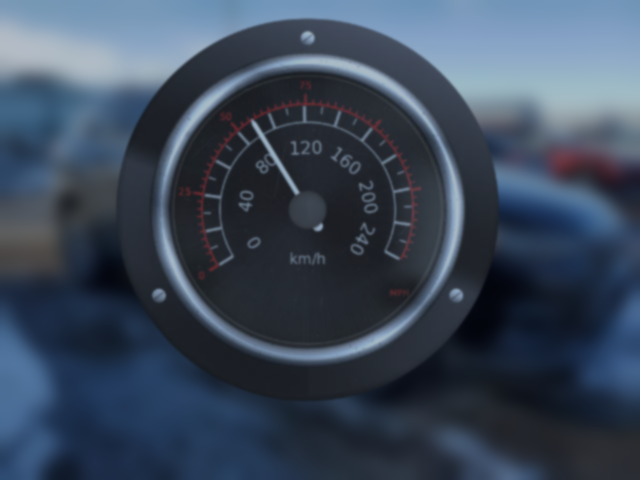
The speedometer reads 90 km/h
